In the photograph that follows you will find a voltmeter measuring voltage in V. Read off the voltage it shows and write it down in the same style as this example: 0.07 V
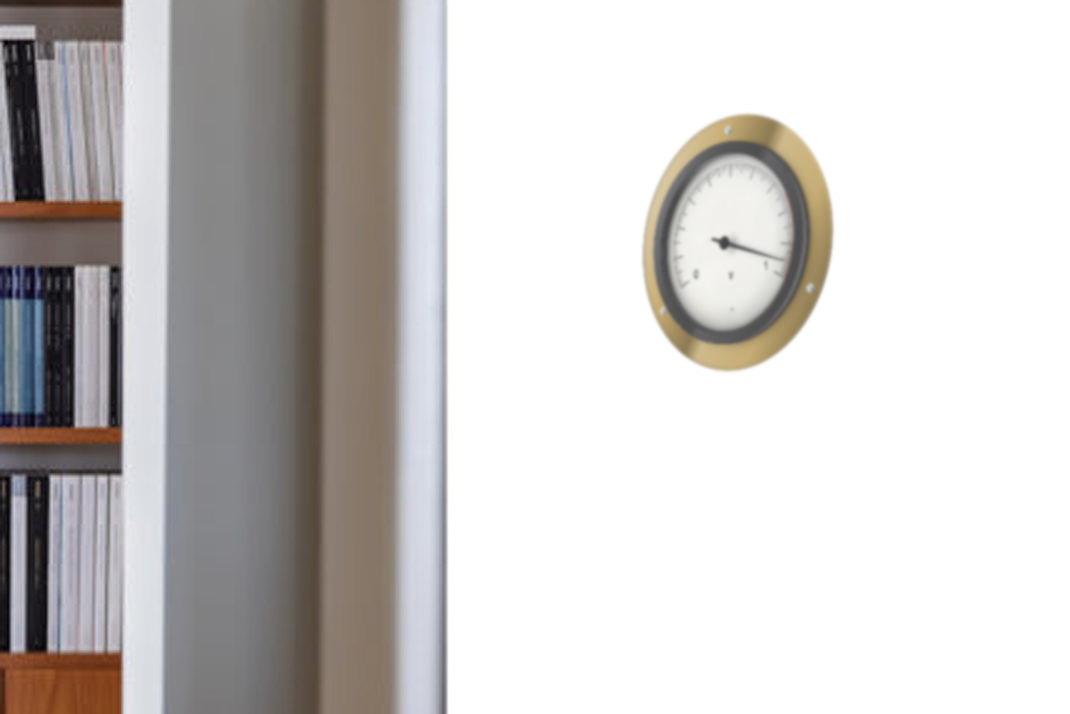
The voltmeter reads 0.95 V
